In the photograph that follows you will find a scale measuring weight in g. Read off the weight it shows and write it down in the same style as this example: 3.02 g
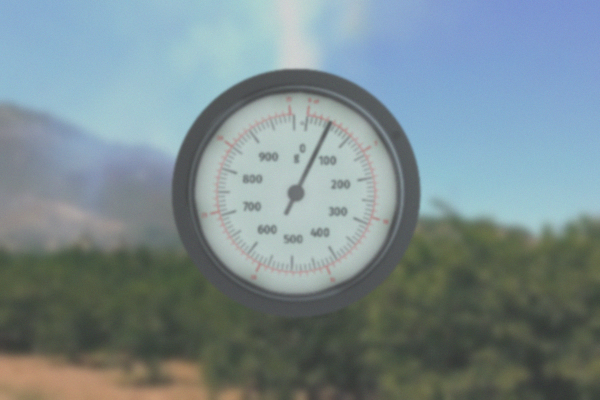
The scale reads 50 g
